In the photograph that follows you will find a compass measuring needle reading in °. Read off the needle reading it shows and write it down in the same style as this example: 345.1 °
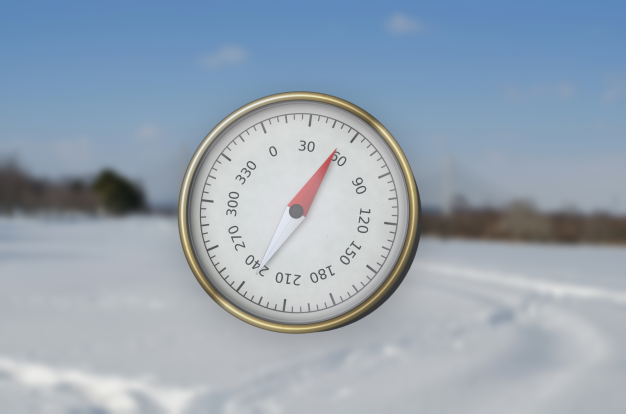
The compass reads 55 °
